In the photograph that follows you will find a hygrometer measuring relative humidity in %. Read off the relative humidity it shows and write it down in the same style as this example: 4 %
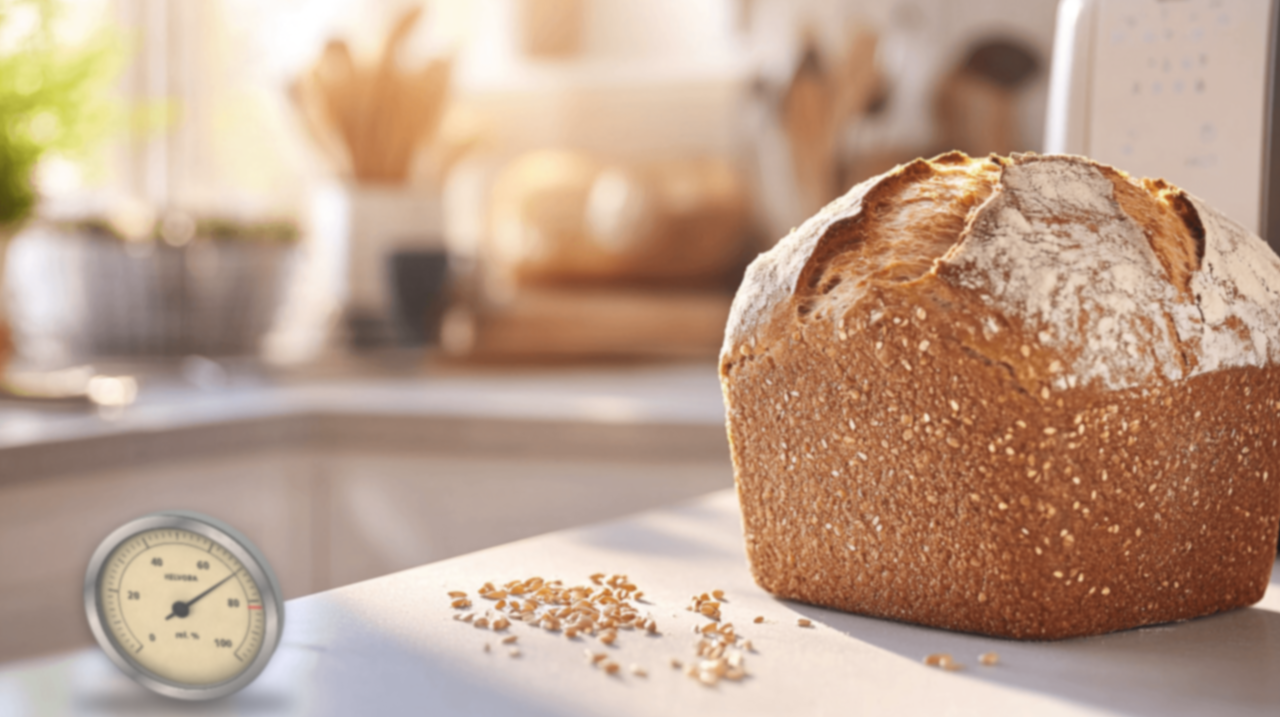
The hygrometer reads 70 %
